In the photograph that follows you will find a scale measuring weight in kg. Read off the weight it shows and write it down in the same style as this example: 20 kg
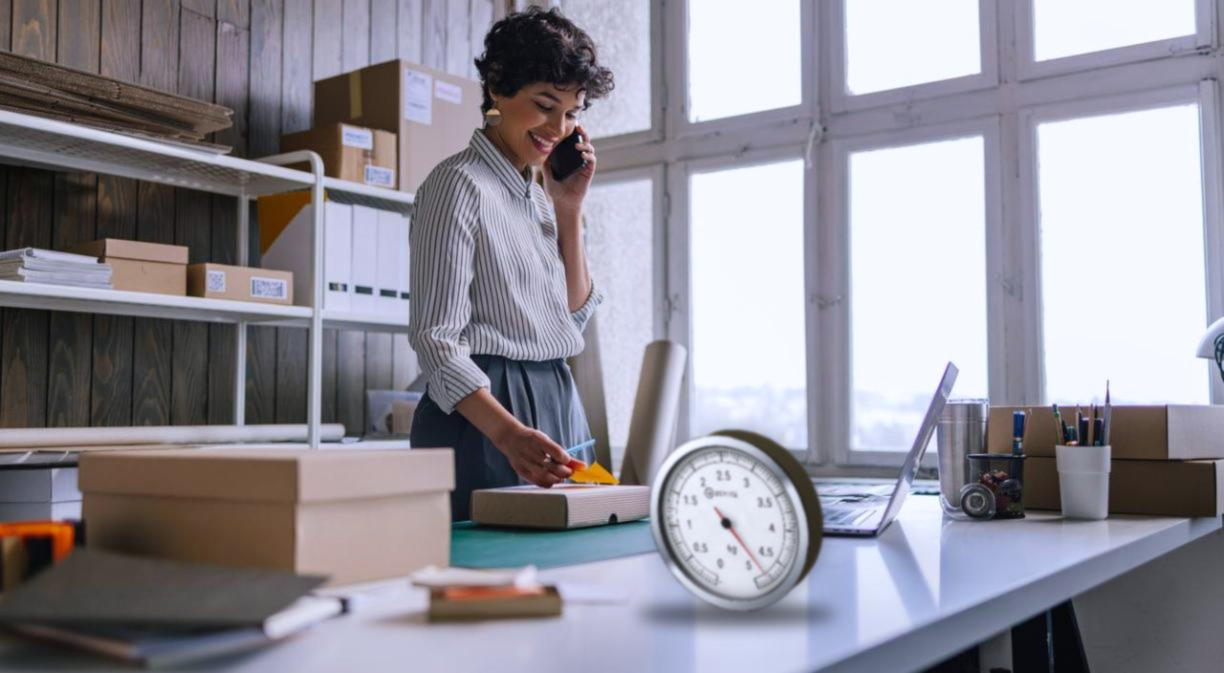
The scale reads 4.75 kg
